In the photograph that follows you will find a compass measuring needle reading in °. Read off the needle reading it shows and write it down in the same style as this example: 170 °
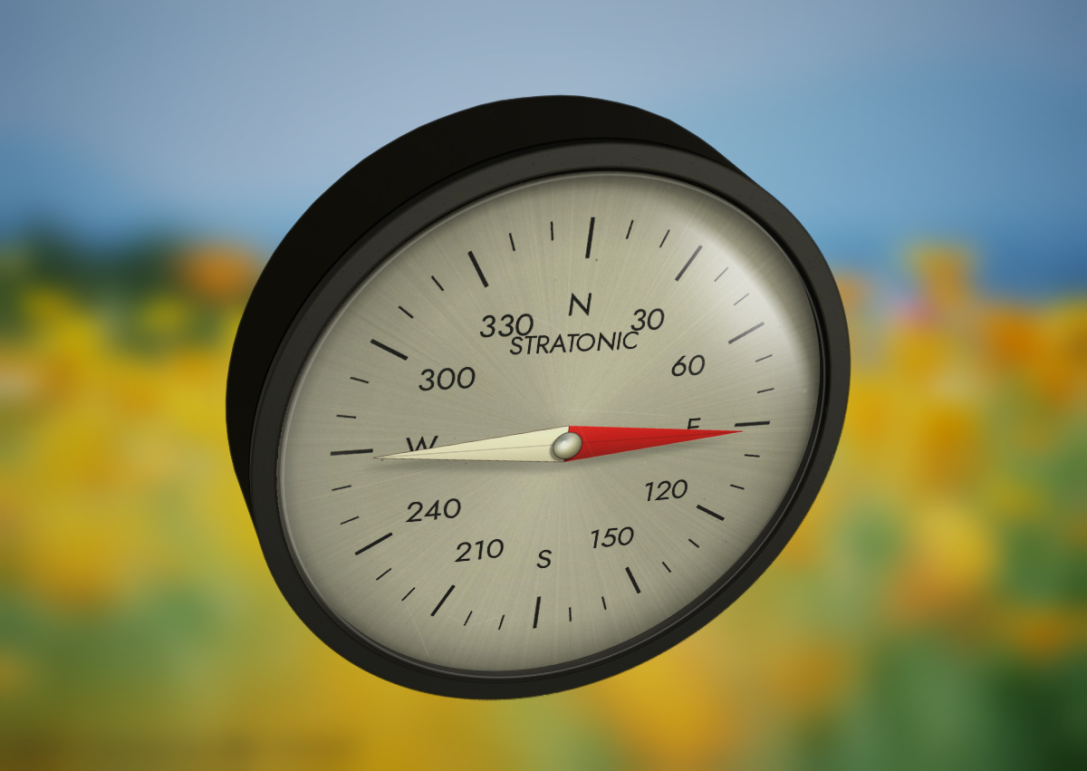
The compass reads 90 °
